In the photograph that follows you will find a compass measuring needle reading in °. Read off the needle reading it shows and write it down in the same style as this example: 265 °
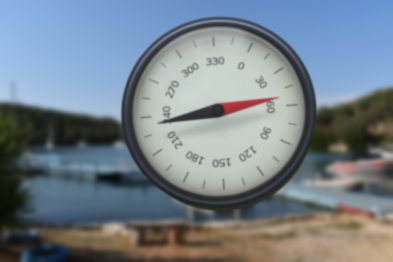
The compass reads 52.5 °
